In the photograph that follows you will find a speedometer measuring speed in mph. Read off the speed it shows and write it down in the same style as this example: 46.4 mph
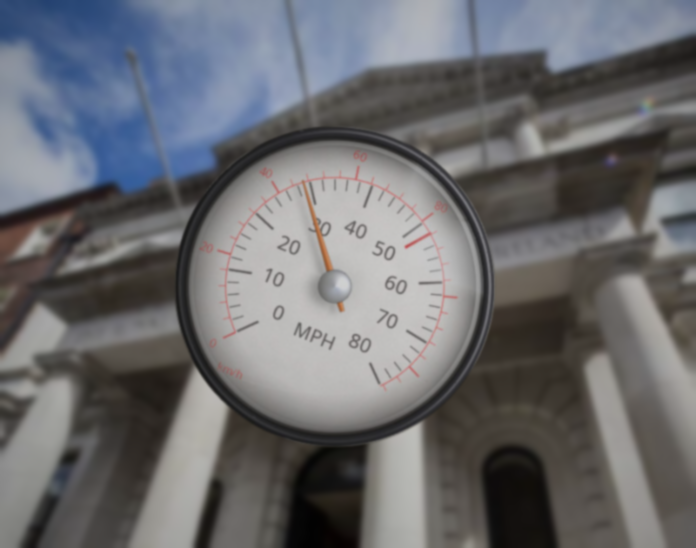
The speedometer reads 29 mph
